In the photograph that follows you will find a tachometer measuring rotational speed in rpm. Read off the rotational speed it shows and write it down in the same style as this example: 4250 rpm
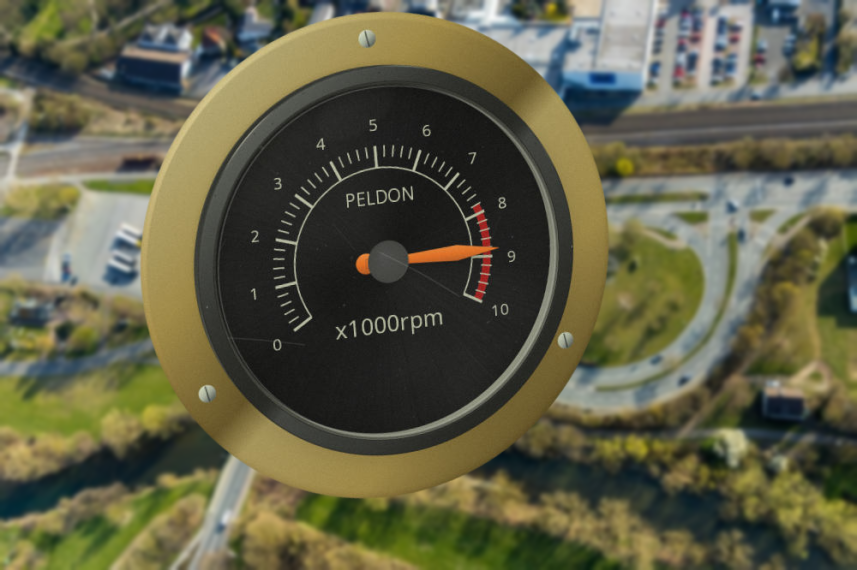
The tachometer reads 8800 rpm
